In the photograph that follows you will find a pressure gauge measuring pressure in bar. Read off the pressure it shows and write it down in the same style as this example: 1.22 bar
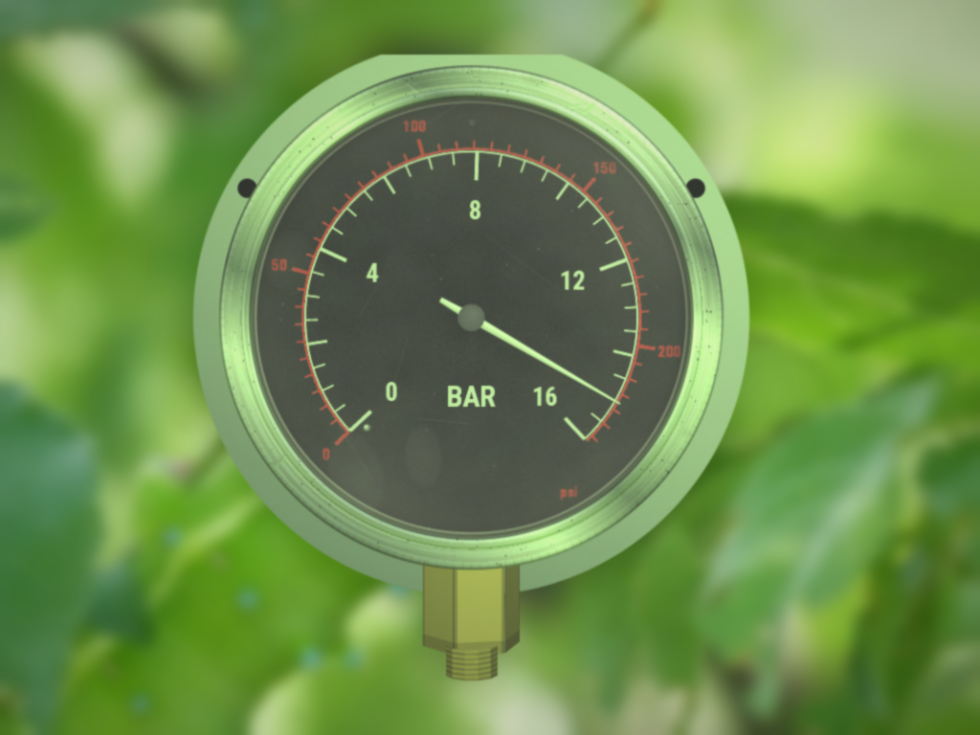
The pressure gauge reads 15 bar
